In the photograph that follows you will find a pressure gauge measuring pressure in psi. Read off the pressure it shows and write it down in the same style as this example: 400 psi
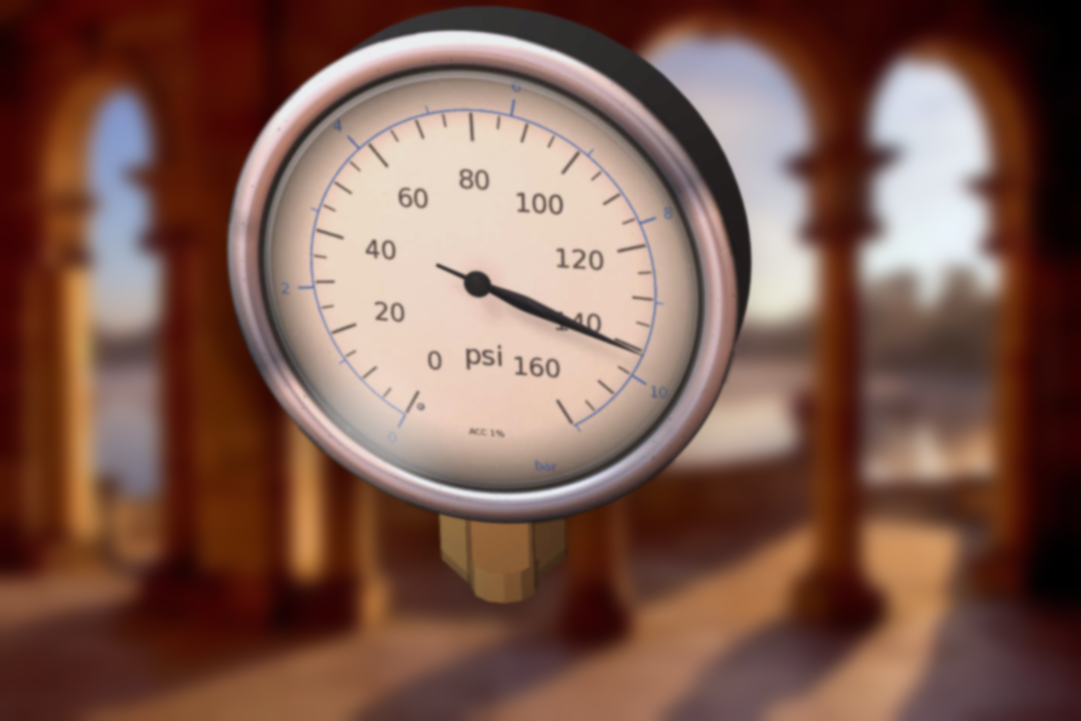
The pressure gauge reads 140 psi
